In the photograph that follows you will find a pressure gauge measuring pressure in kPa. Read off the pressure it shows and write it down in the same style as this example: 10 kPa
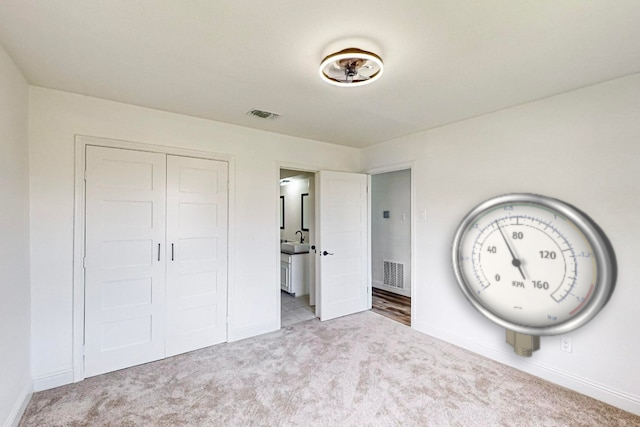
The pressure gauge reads 65 kPa
